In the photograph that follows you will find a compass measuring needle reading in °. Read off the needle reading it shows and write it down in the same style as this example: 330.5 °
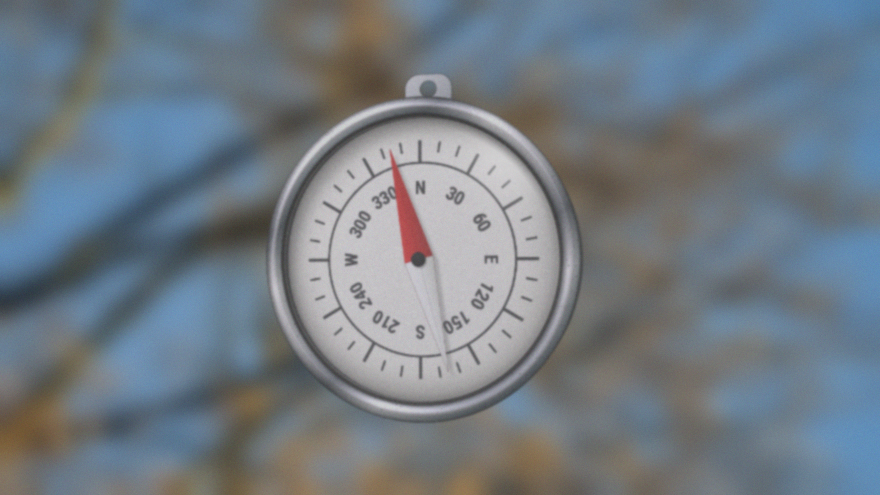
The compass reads 345 °
